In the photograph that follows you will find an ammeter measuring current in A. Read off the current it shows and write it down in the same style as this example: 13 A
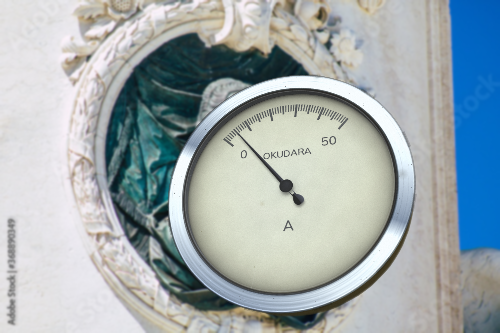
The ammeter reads 5 A
